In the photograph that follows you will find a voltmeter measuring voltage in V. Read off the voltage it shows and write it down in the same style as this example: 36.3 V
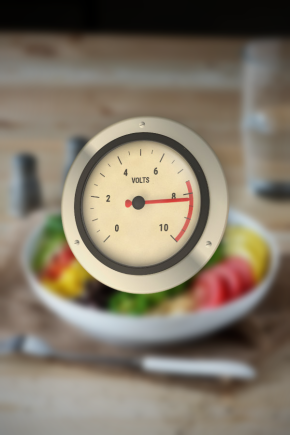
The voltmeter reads 8.25 V
